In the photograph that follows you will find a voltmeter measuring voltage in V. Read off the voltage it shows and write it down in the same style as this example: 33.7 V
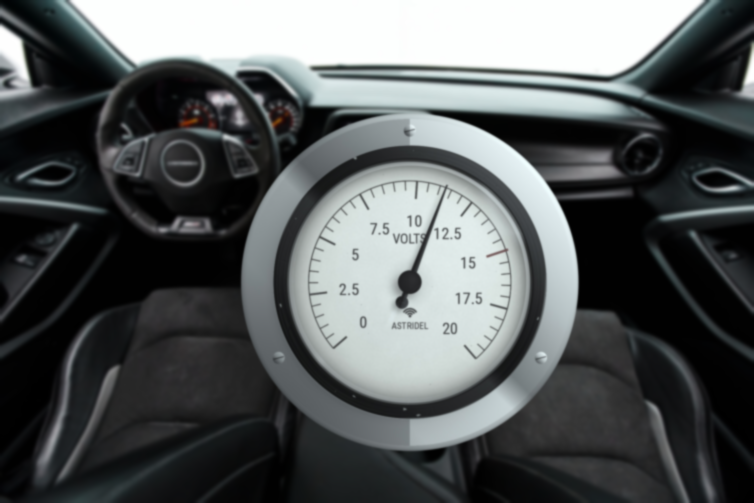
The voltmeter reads 11.25 V
